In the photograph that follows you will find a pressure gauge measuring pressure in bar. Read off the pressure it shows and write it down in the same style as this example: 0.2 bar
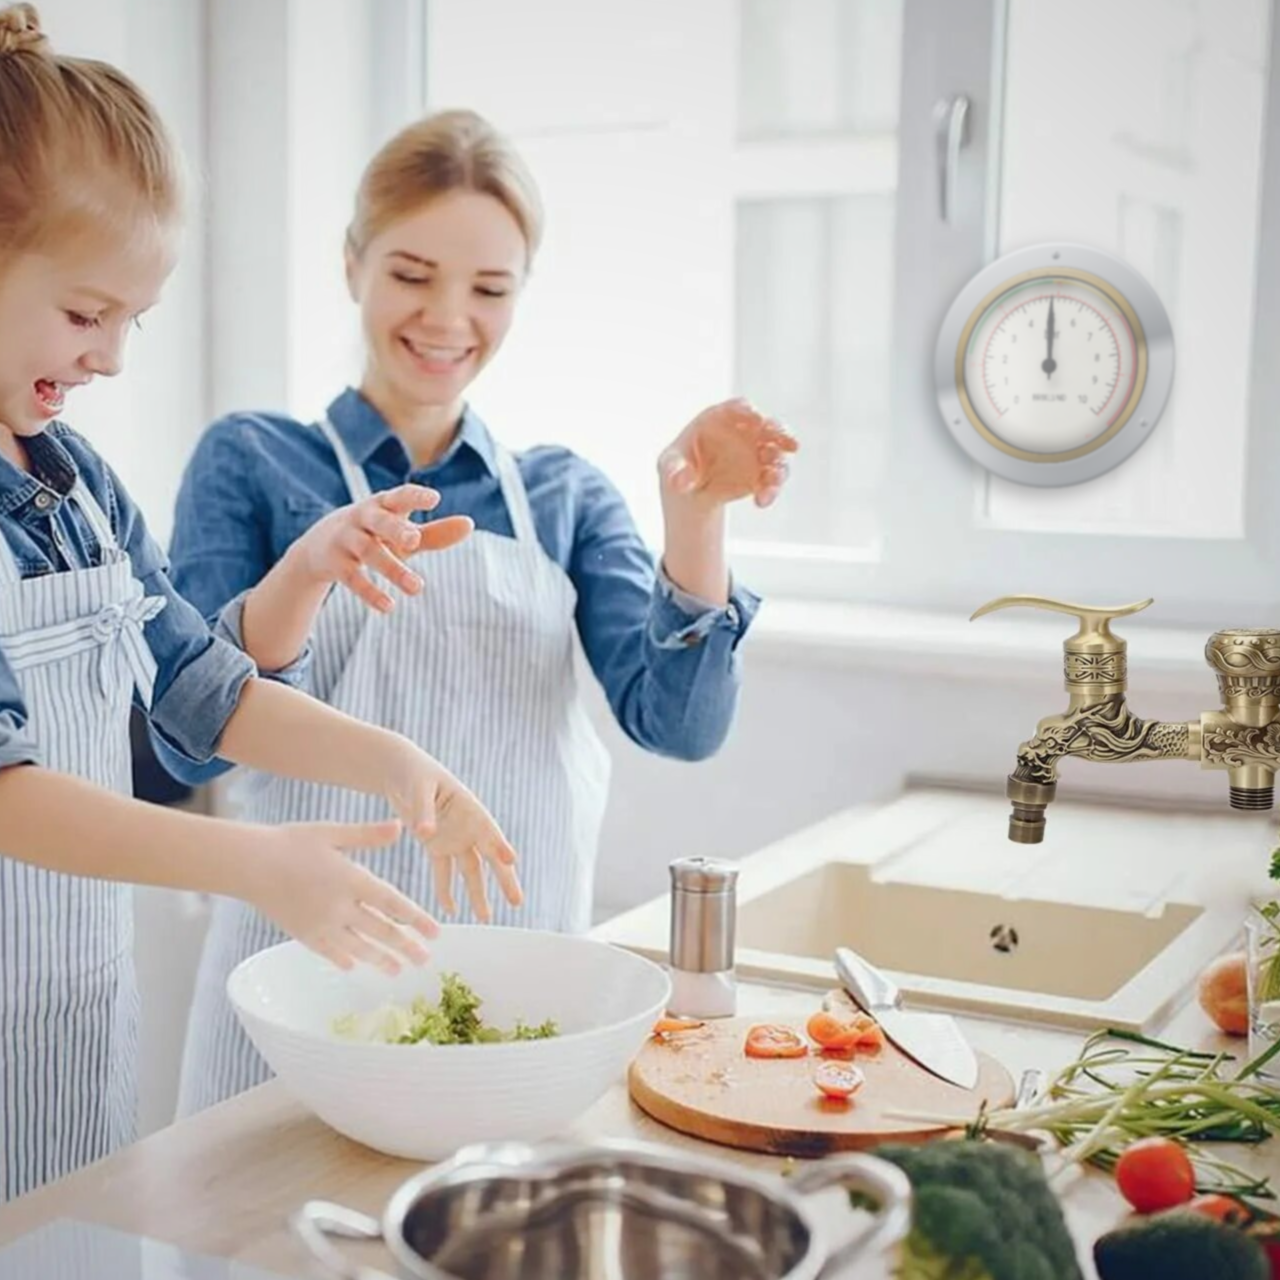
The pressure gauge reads 5 bar
